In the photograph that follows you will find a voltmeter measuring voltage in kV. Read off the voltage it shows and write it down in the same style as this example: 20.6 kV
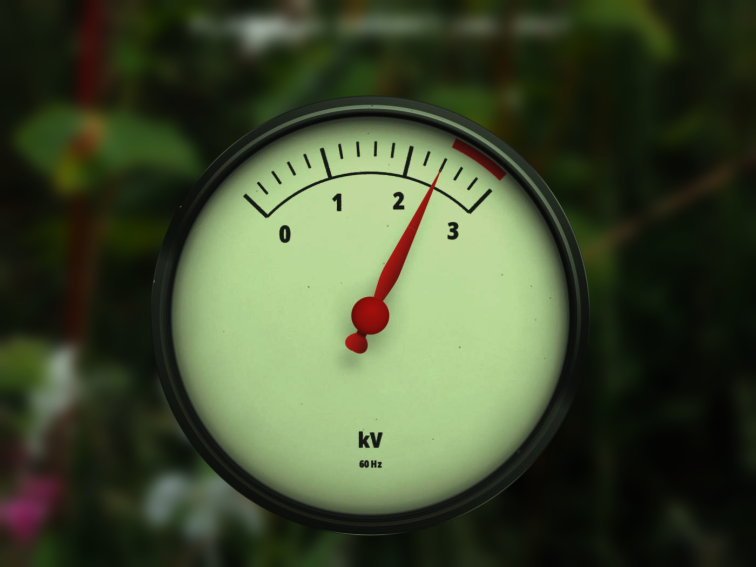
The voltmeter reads 2.4 kV
